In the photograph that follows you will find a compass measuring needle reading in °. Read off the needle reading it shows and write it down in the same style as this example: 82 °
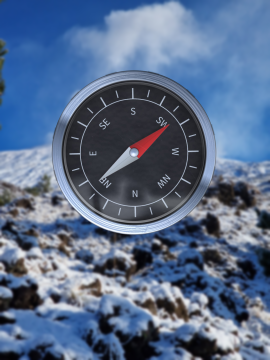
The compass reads 232.5 °
